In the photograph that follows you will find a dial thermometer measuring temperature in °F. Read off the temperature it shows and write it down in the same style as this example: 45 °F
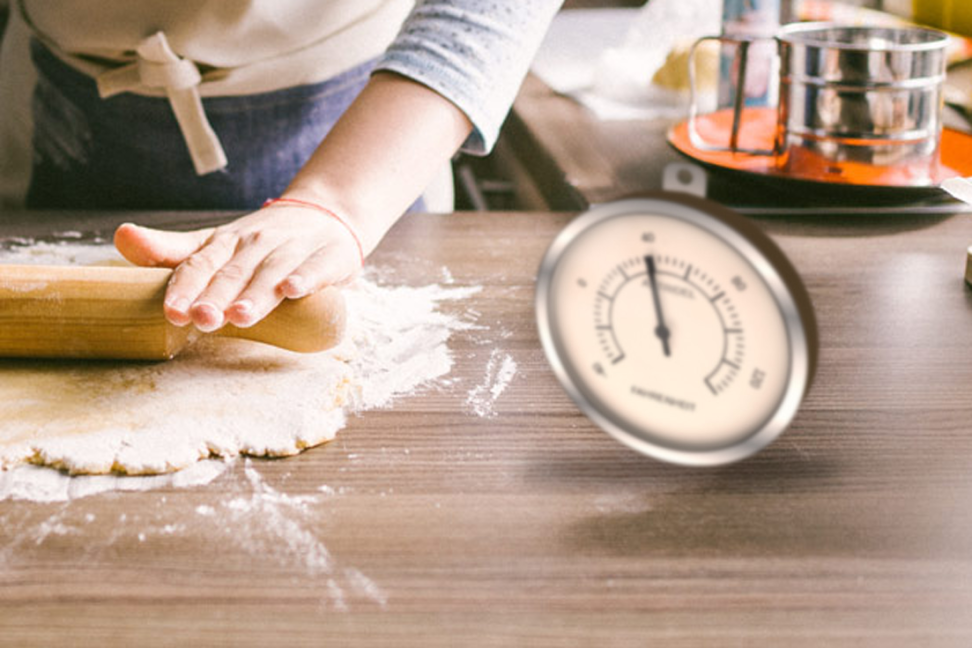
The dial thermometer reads 40 °F
